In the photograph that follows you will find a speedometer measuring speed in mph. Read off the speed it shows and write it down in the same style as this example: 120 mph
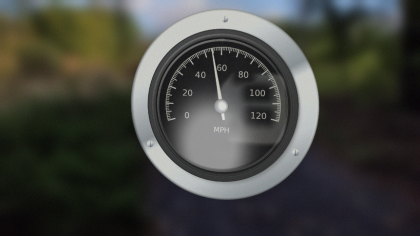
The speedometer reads 55 mph
